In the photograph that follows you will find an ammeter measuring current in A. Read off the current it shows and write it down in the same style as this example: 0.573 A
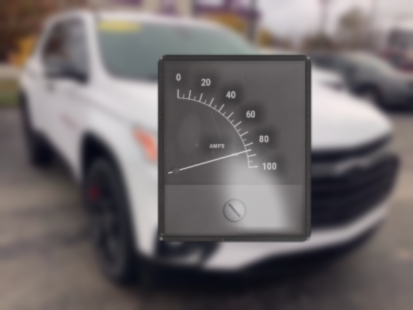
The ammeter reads 85 A
